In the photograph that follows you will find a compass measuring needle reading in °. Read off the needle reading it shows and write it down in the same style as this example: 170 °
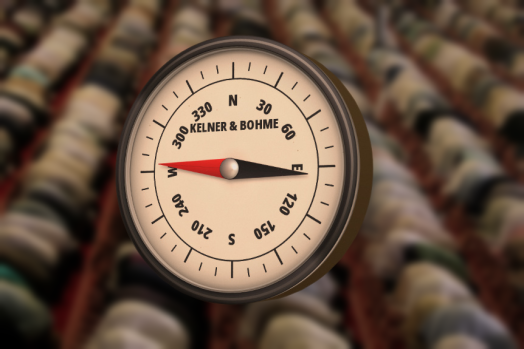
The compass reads 275 °
